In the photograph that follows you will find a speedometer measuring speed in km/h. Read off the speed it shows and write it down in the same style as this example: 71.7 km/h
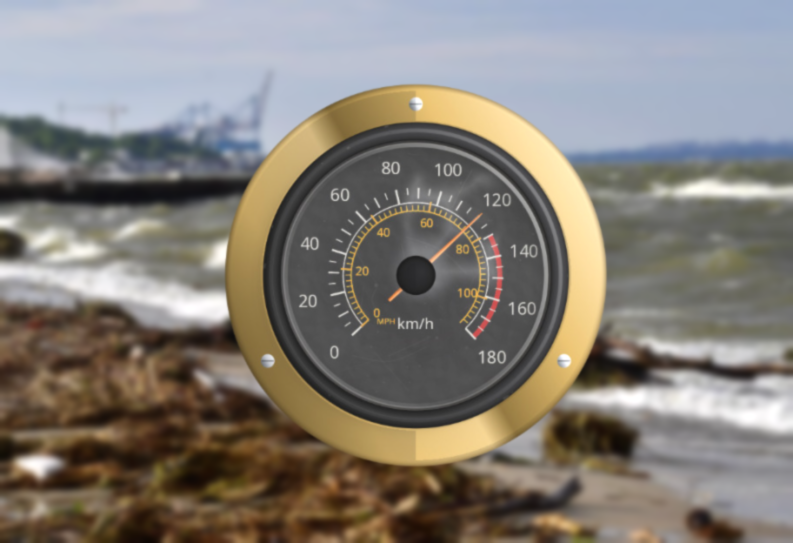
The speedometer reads 120 km/h
